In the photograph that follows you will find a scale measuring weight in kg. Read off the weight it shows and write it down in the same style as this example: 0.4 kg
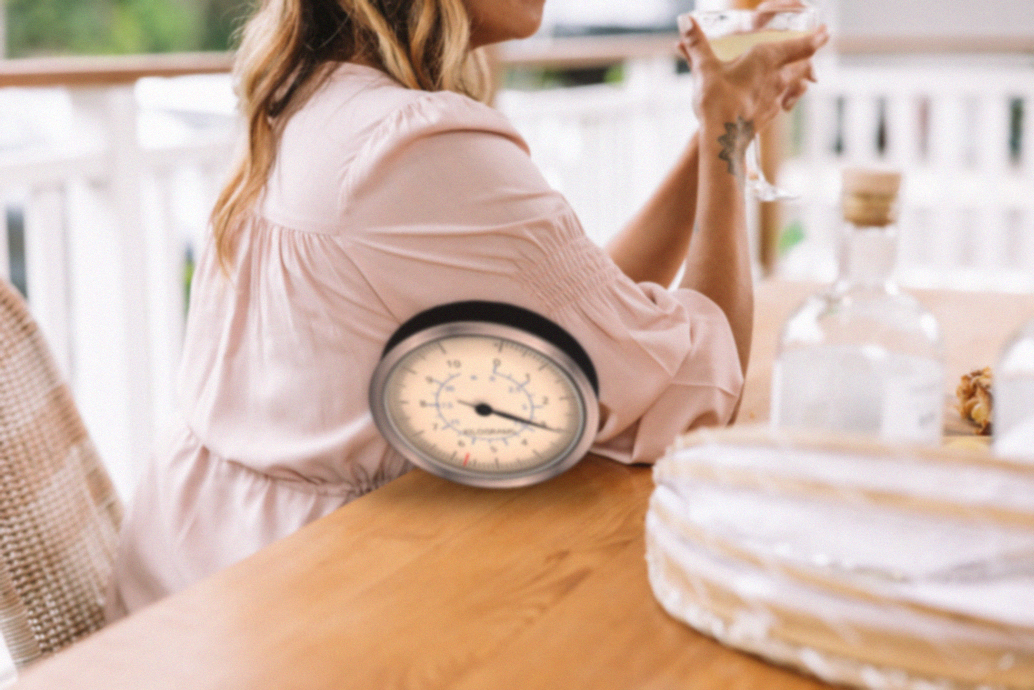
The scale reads 3 kg
